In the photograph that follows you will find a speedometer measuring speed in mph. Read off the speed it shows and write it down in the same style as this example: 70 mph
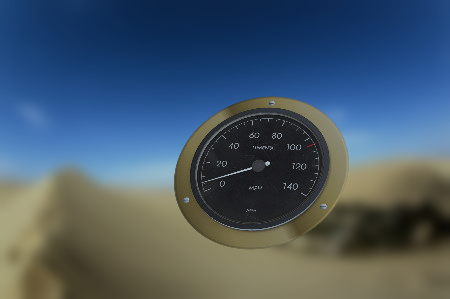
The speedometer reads 5 mph
